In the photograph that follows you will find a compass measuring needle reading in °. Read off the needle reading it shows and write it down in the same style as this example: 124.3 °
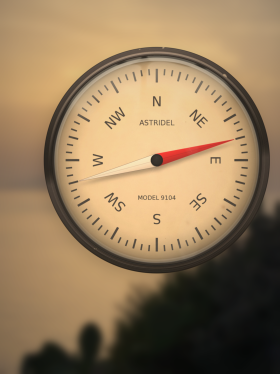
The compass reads 75 °
